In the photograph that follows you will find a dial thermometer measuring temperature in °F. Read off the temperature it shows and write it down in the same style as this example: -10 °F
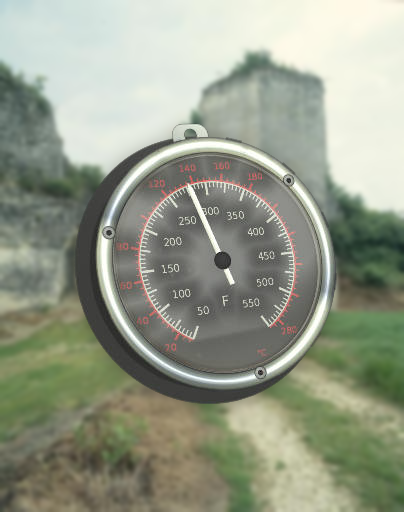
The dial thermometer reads 275 °F
